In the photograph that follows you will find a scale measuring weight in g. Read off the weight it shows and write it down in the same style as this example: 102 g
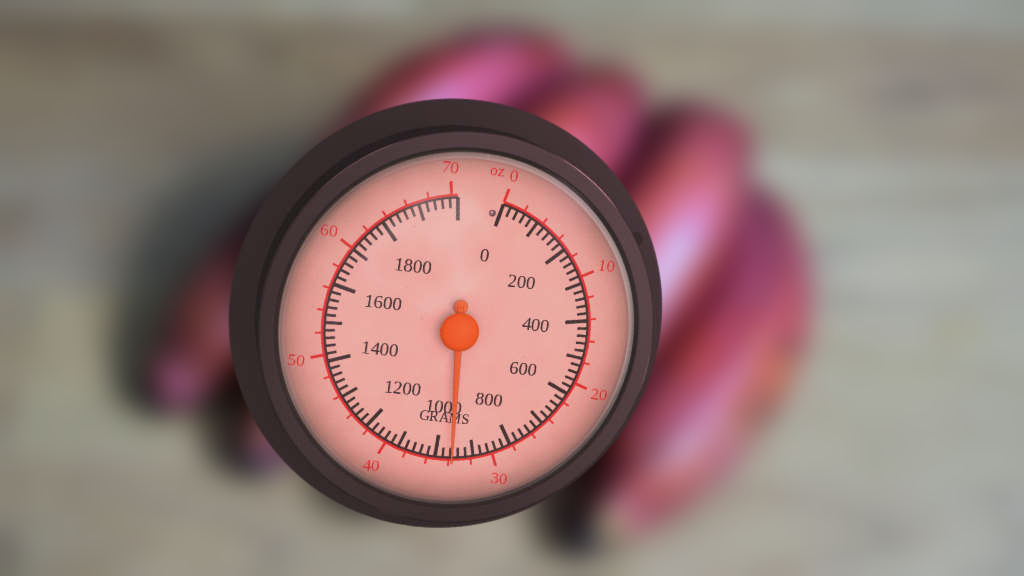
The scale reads 960 g
